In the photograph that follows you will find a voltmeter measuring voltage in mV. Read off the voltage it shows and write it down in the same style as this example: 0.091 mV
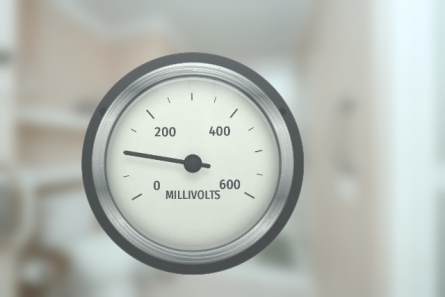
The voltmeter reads 100 mV
